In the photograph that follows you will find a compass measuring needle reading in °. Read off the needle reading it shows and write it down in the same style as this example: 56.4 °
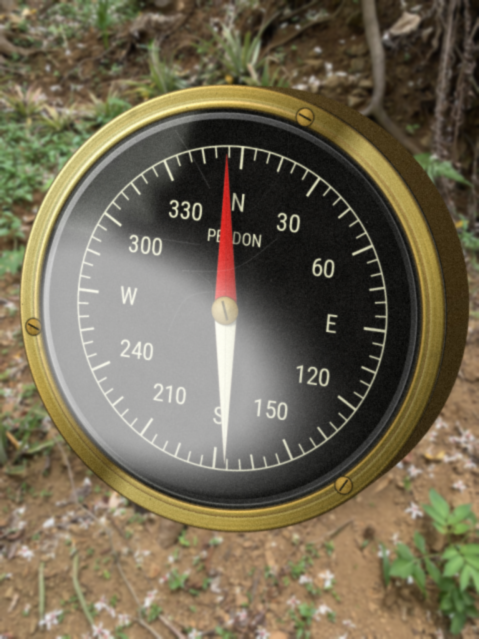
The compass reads 355 °
